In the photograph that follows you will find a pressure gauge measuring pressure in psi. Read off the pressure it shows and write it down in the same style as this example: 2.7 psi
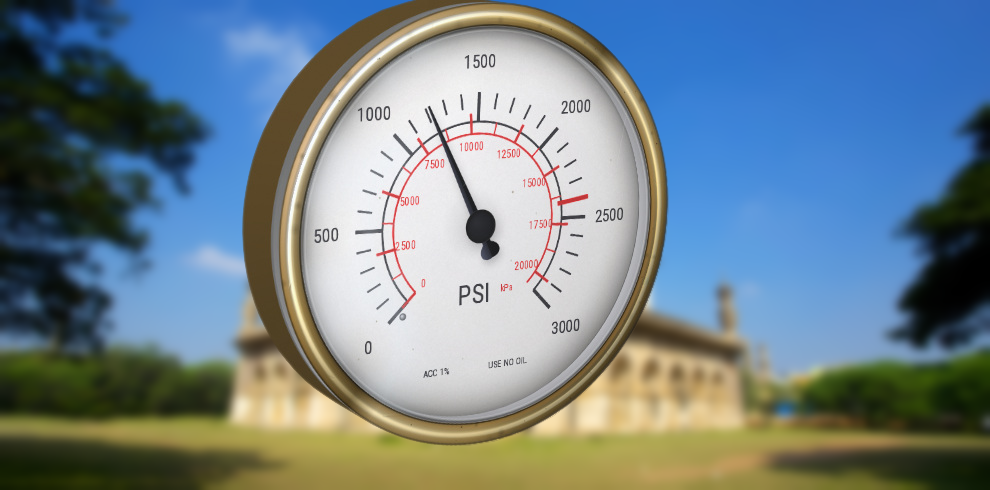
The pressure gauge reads 1200 psi
